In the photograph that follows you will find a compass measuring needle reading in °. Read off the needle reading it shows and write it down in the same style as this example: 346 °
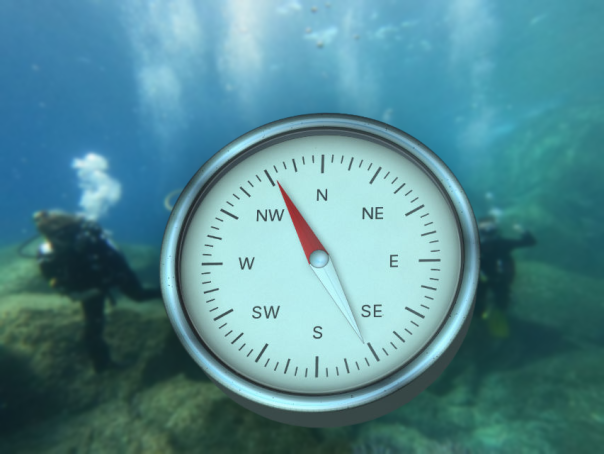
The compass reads 332.5 °
